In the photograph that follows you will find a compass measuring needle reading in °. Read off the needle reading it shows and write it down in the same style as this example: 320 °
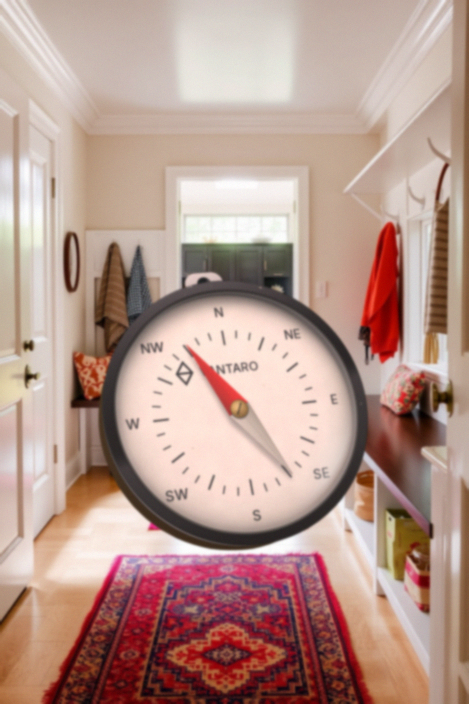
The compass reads 330 °
